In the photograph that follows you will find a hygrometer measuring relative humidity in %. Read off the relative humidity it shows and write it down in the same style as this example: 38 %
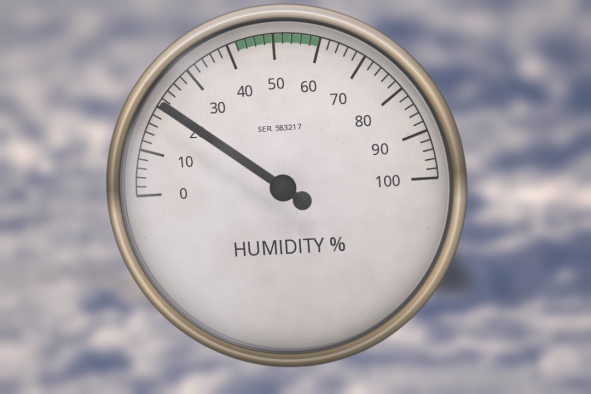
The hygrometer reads 21 %
